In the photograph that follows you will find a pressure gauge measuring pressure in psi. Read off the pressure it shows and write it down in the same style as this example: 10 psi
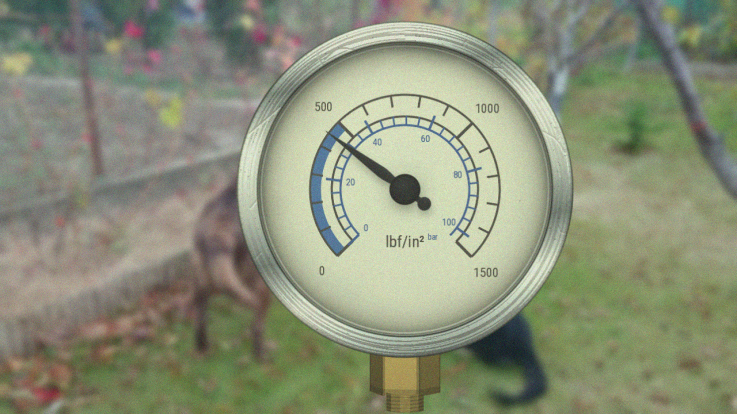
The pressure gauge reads 450 psi
